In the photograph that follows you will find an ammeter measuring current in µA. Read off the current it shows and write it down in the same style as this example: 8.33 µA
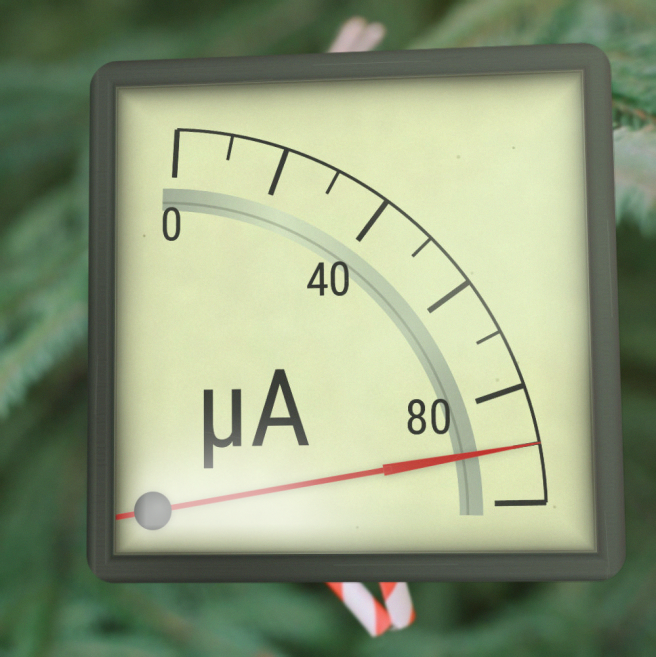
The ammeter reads 90 µA
